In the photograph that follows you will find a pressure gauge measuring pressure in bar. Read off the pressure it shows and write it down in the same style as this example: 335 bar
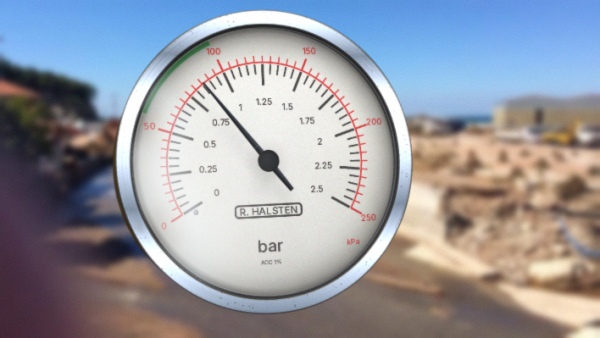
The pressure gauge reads 0.85 bar
